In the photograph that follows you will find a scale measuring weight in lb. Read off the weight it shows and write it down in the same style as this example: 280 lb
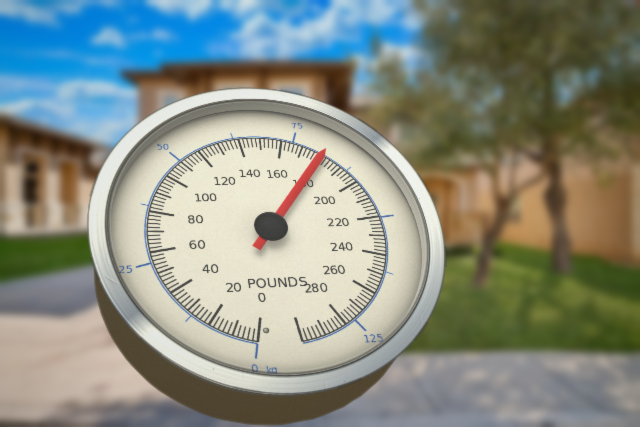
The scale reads 180 lb
